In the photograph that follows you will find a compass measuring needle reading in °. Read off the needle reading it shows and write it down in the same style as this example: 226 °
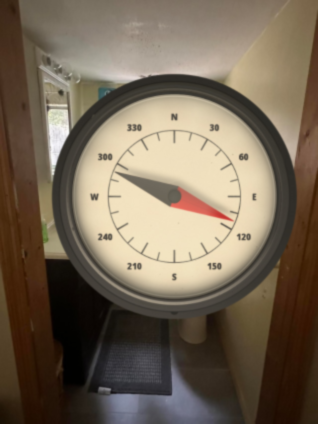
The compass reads 112.5 °
